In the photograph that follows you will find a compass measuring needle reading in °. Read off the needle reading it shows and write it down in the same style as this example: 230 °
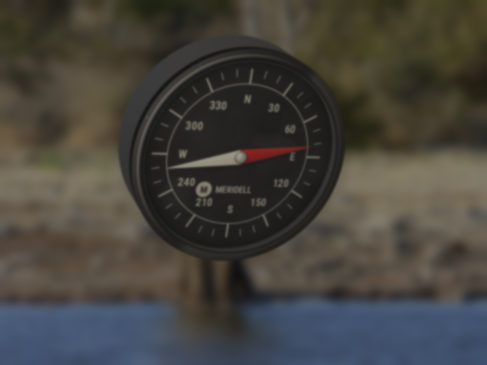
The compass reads 80 °
